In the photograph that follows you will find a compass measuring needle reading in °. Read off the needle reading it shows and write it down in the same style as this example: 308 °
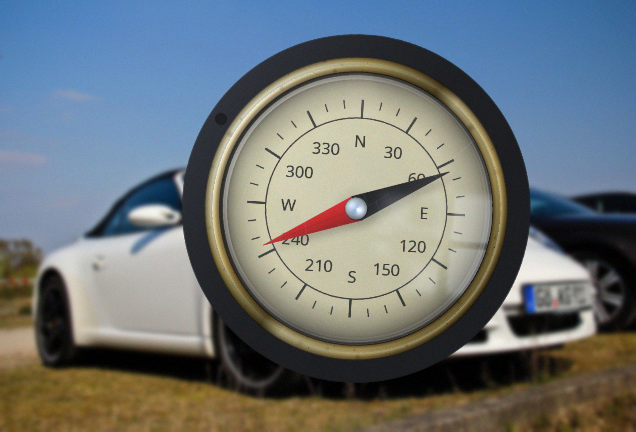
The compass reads 245 °
